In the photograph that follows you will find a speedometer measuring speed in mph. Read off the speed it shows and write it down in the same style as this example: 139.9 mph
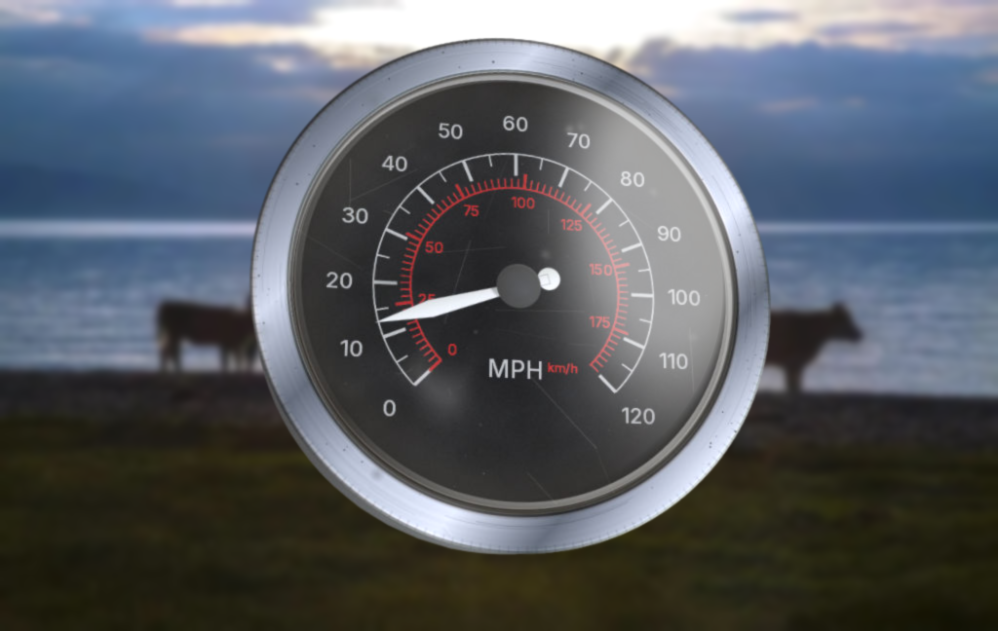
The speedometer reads 12.5 mph
